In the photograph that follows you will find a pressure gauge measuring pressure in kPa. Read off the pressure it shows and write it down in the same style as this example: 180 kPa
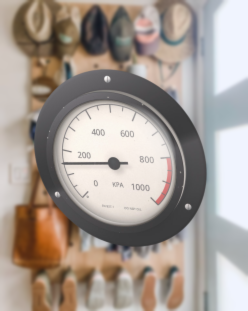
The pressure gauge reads 150 kPa
